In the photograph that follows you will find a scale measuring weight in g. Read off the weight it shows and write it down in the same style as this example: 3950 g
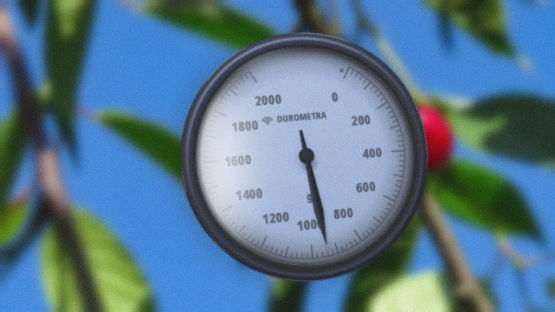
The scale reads 940 g
